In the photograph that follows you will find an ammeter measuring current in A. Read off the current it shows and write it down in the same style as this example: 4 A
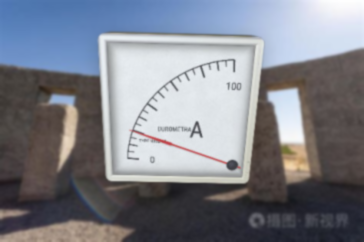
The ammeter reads 20 A
